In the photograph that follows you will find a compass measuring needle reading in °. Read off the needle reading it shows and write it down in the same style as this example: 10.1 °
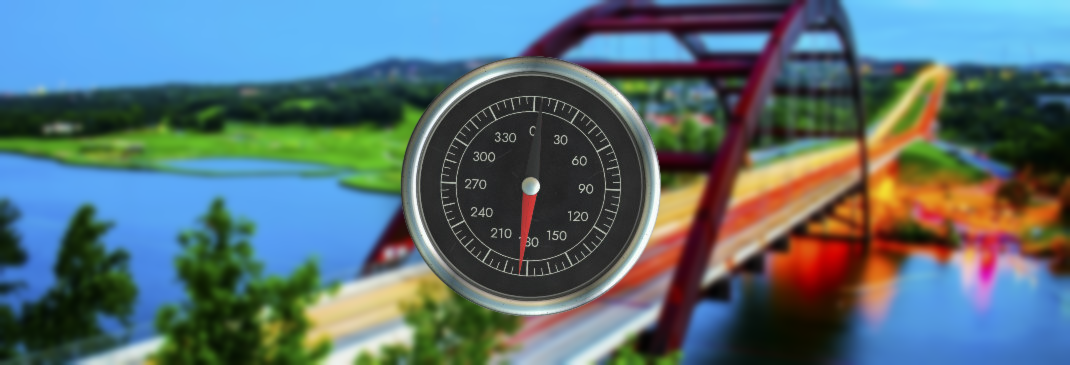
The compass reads 185 °
